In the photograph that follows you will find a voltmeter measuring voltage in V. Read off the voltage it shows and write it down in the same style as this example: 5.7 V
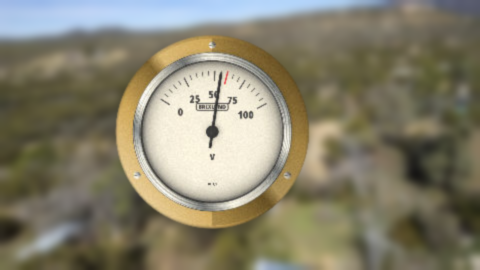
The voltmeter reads 55 V
